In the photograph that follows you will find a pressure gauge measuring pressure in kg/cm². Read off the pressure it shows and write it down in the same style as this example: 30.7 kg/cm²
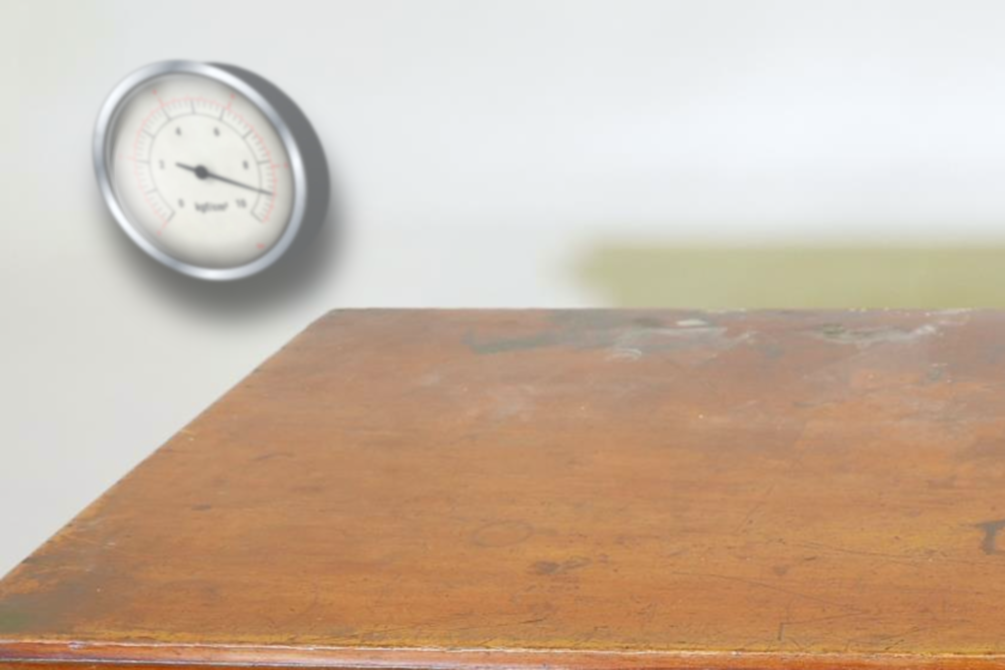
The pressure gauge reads 9 kg/cm²
